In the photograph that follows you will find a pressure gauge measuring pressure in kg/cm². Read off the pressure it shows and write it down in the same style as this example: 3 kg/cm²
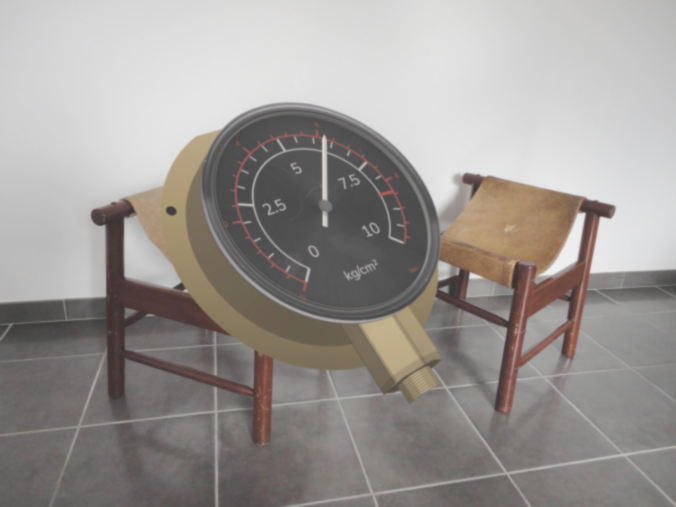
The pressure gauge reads 6.25 kg/cm²
